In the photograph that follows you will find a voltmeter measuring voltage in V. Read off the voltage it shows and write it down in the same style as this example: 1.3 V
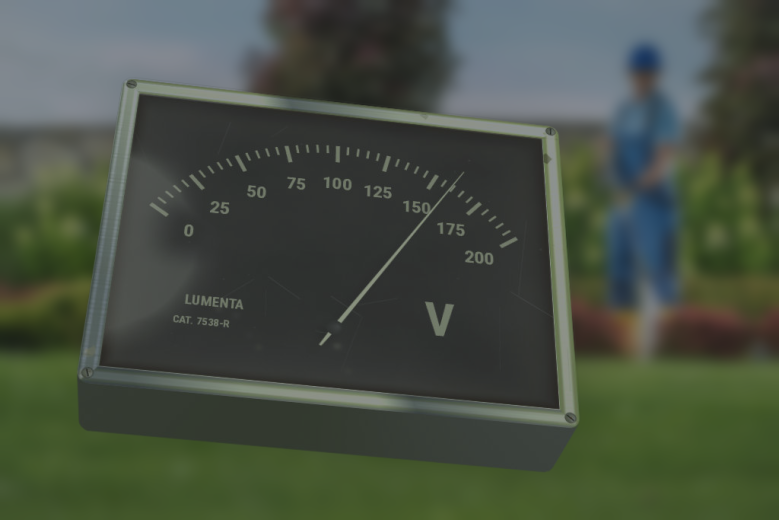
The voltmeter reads 160 V
